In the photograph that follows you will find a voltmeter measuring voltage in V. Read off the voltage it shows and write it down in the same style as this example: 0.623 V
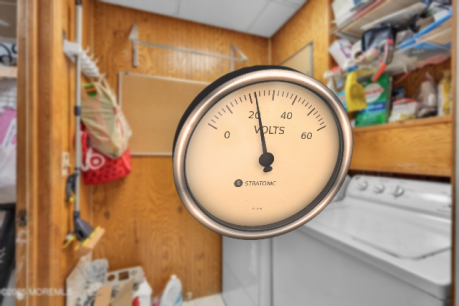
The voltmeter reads 22 V
